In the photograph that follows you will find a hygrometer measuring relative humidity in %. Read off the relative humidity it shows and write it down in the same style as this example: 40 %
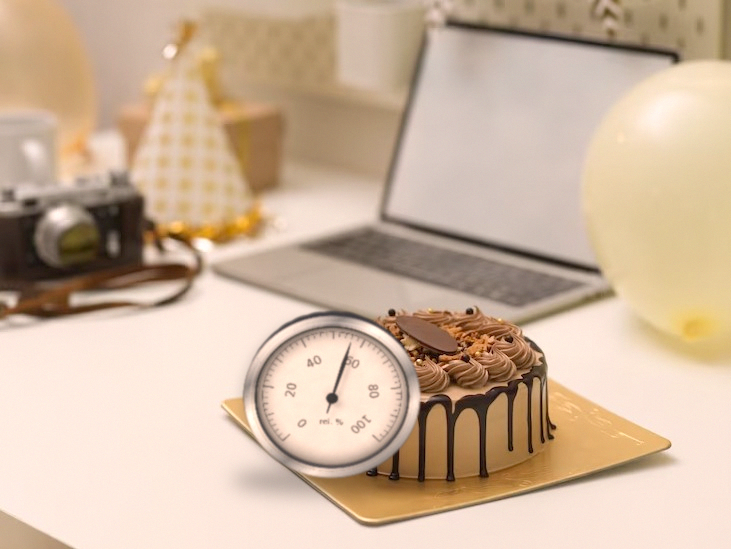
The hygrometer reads 56 %
